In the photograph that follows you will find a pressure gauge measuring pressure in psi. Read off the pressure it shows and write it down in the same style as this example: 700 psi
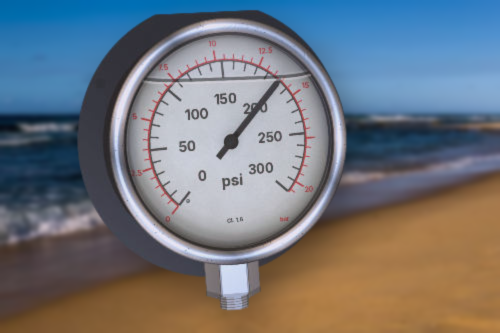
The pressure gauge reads 200 psi
